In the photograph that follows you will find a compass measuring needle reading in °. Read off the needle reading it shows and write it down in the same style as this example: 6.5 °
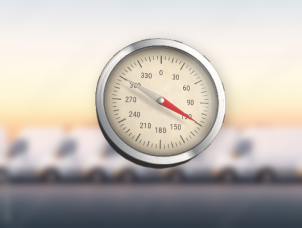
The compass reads 120 °
